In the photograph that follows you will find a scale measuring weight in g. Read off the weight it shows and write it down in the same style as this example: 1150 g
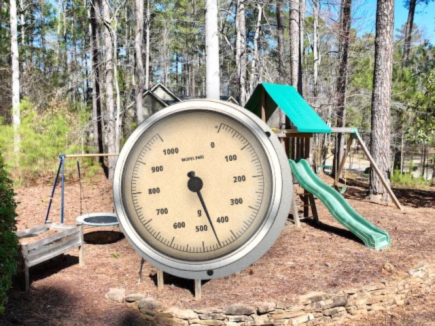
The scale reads 450 g
